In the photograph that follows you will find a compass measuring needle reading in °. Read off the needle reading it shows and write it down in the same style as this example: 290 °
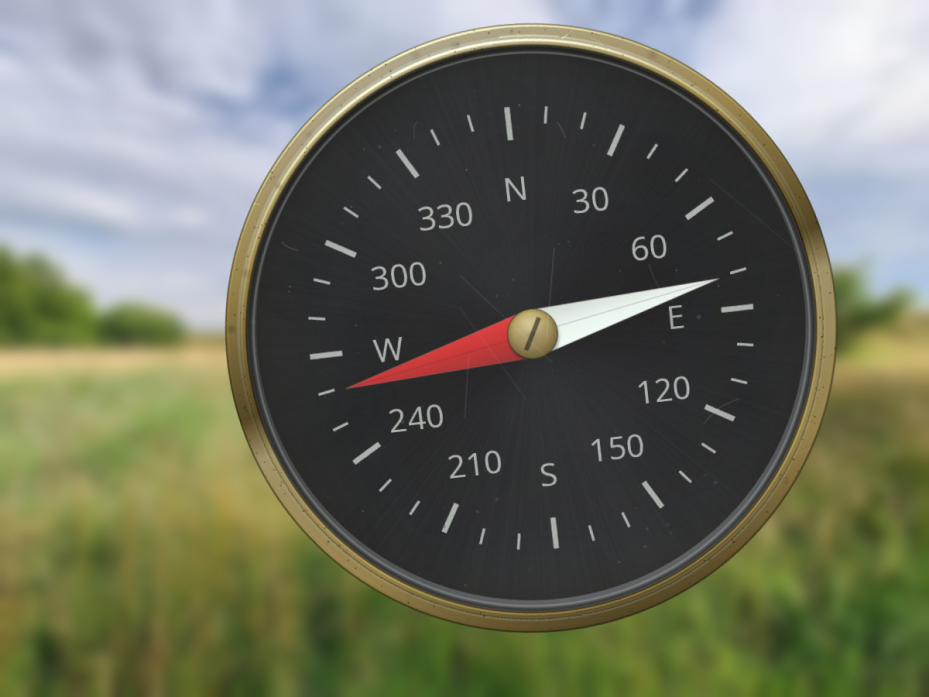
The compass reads 260 °
